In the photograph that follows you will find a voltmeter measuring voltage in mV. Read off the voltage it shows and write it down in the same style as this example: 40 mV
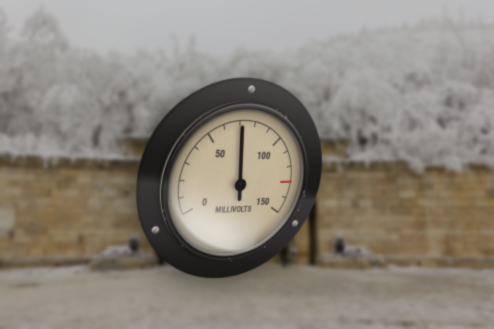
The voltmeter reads 70 mV
